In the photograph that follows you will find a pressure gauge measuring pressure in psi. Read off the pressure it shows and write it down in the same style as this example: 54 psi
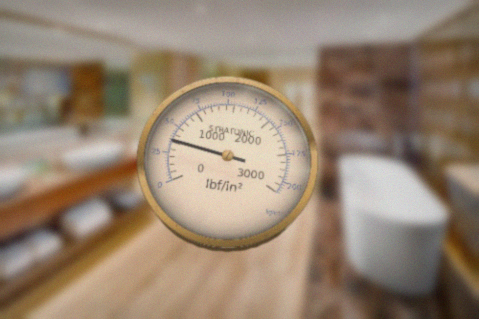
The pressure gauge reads 500 psi
